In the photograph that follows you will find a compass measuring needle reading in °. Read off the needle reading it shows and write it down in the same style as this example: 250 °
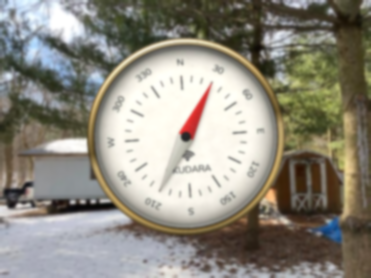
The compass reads 30 °
